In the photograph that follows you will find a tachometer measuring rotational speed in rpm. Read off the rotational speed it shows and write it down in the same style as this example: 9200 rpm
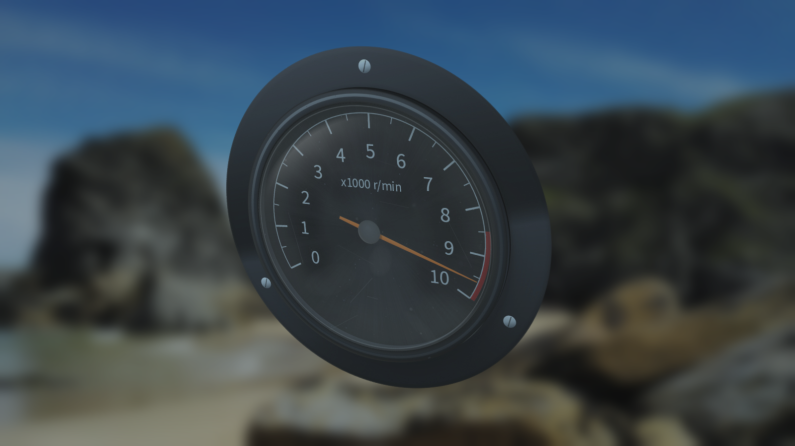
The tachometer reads 9500 rpm
